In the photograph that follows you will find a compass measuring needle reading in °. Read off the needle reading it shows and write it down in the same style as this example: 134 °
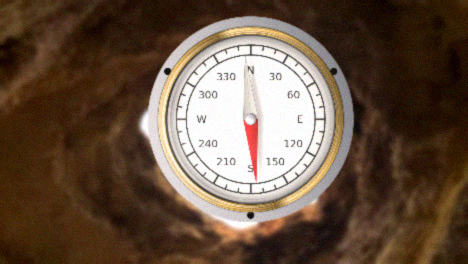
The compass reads 175 °
